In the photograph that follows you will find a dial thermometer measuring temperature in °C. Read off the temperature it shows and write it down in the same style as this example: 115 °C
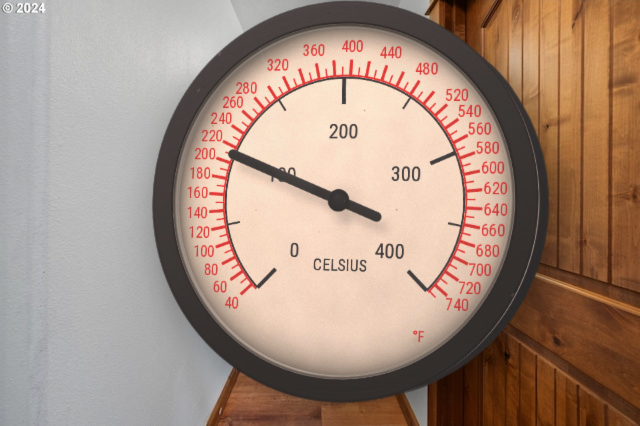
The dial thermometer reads 100 °C
